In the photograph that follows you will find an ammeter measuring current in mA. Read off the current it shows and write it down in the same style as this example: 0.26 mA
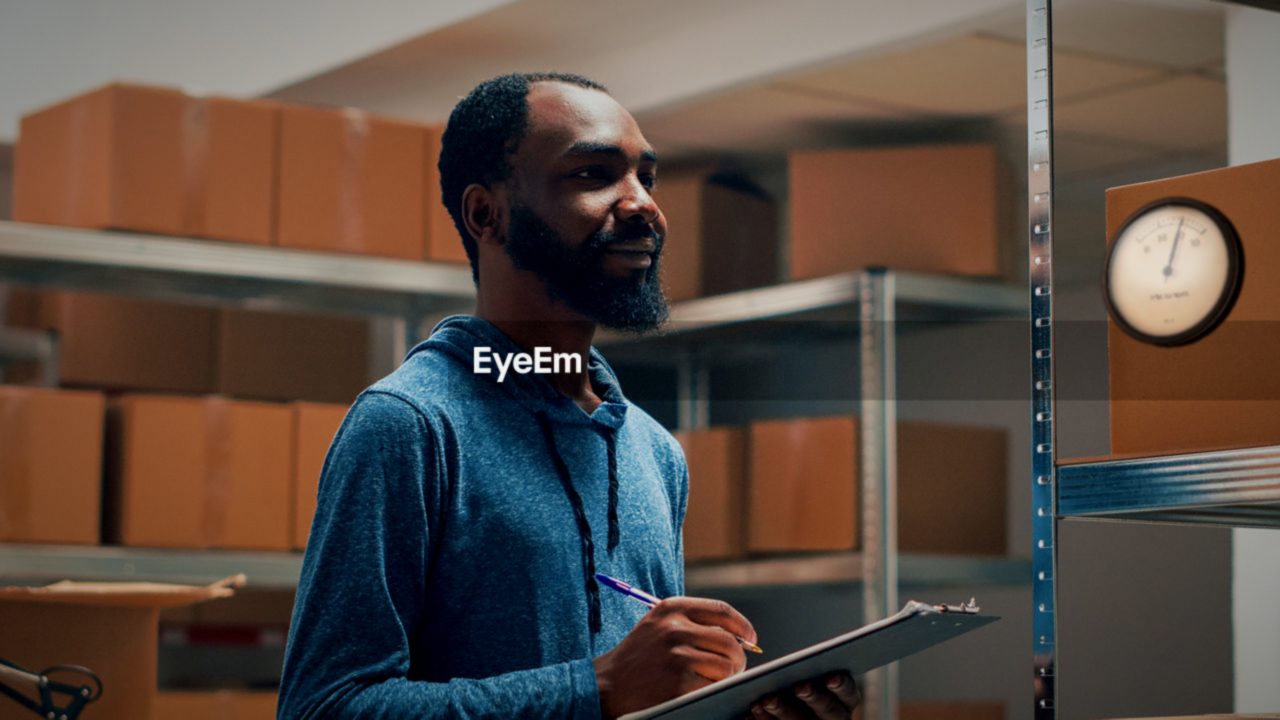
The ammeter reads 20 mA
